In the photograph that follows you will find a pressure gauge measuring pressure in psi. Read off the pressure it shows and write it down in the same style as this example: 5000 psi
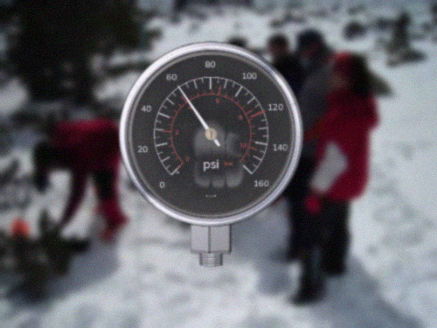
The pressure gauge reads 60 psi
